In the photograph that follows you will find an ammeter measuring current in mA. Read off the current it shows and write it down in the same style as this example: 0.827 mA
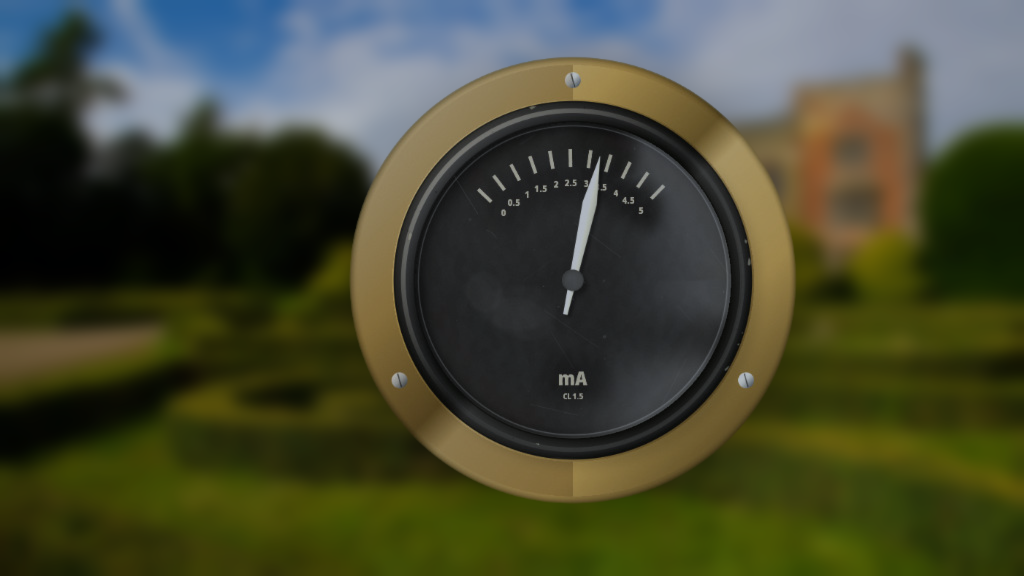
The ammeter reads 3.25 mA
